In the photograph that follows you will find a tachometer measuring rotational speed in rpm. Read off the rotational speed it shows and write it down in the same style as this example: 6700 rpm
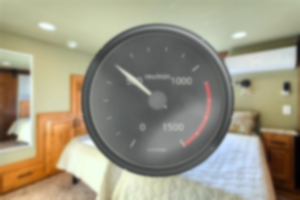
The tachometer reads 500 rpm
